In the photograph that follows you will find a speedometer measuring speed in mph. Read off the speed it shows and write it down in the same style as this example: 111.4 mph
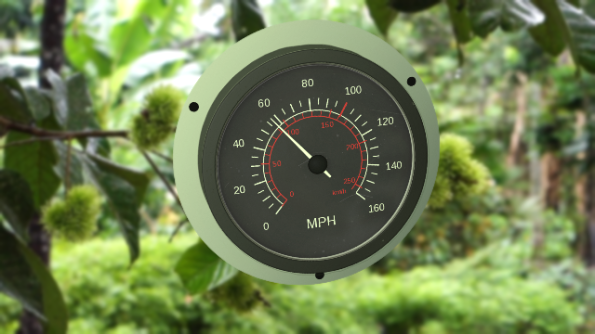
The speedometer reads 57.5 mph
